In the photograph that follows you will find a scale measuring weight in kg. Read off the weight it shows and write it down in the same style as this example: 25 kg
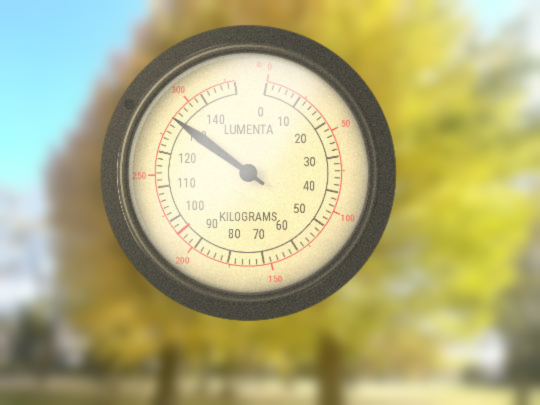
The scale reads 130 kg
